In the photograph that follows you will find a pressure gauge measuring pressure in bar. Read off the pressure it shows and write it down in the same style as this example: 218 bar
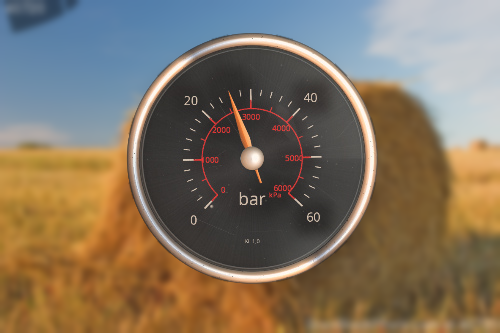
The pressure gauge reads 26 bar
